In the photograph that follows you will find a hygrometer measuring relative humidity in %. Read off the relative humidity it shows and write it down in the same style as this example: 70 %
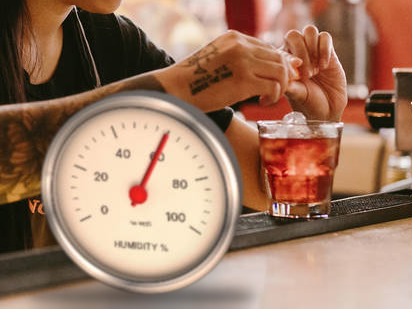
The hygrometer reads 60 %
